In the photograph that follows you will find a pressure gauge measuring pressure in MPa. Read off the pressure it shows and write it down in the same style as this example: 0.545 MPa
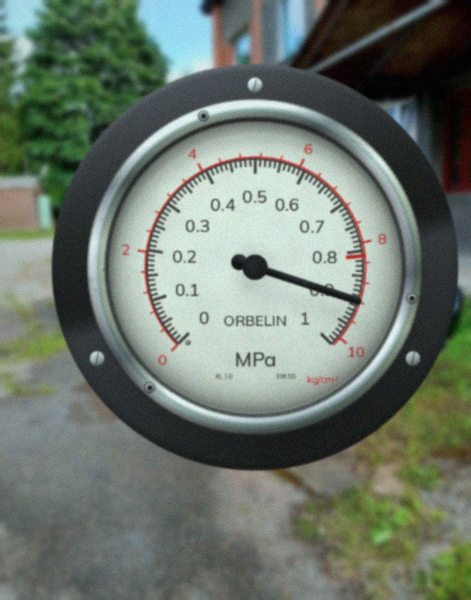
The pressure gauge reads 0.9 MPa
